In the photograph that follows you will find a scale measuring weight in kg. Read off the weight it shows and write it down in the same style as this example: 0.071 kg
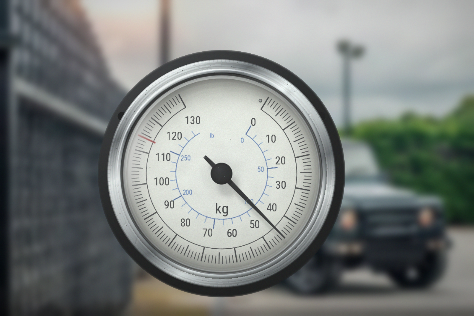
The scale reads 45 kg
